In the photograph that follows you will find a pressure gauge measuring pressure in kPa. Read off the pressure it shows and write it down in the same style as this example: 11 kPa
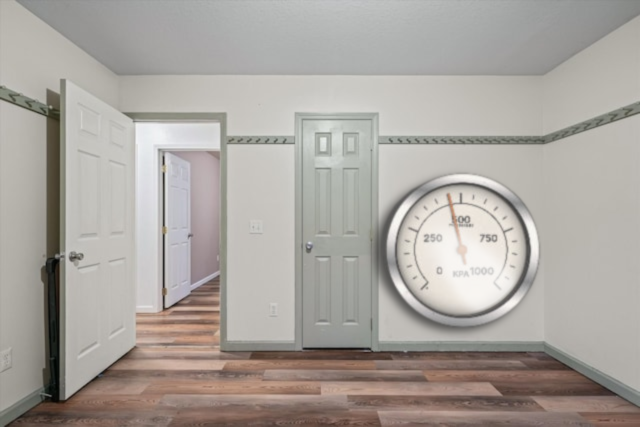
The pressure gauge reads 450 kPa
